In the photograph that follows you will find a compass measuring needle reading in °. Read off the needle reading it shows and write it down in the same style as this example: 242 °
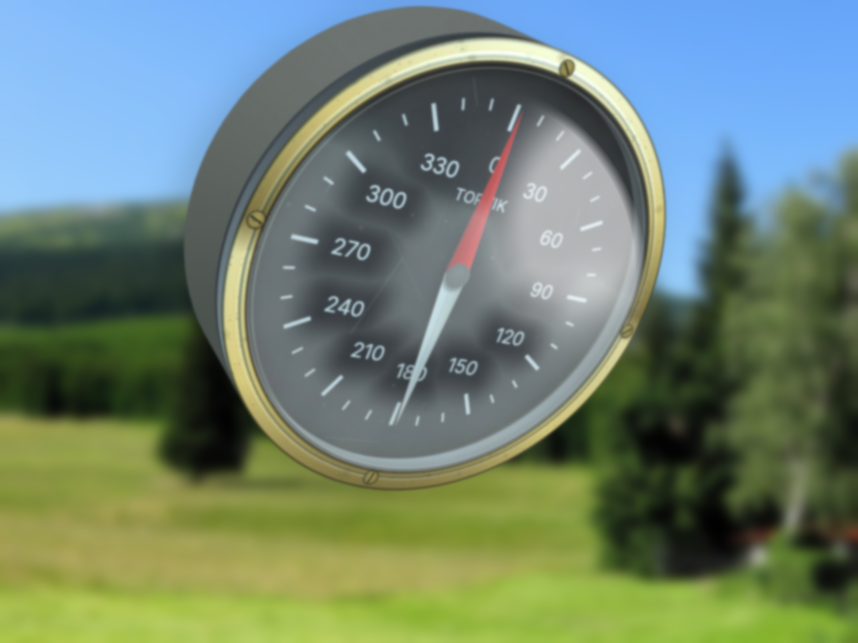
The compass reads 0 °
